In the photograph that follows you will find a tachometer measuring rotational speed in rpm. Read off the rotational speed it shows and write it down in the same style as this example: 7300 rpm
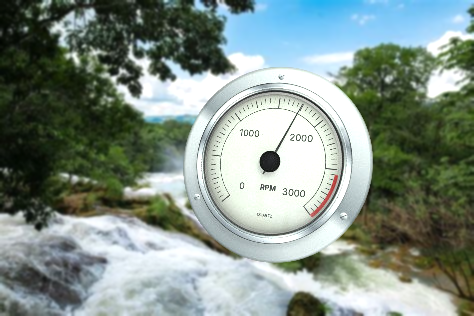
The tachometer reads 1750 rpm
